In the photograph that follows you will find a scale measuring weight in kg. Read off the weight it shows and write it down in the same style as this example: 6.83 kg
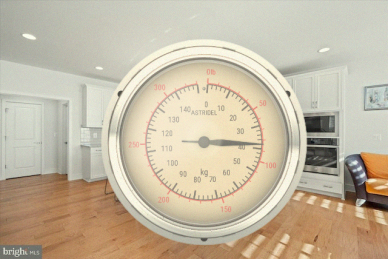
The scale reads 38 kg
